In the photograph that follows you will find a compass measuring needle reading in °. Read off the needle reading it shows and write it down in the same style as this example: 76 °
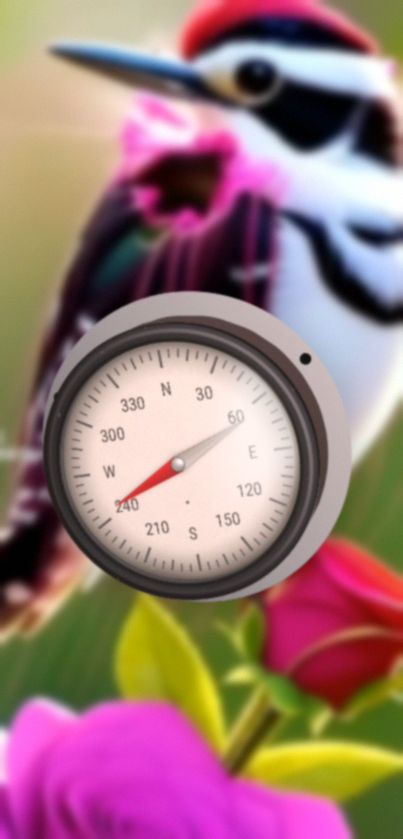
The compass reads 245 °
